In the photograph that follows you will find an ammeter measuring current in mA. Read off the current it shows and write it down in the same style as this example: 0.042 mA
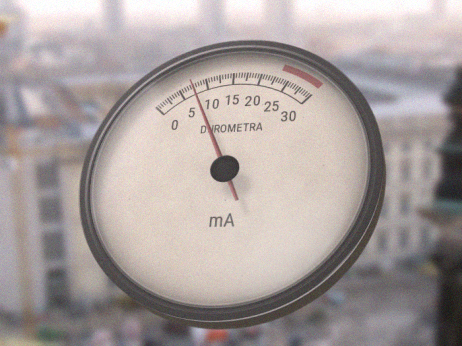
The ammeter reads 7.5 mA
